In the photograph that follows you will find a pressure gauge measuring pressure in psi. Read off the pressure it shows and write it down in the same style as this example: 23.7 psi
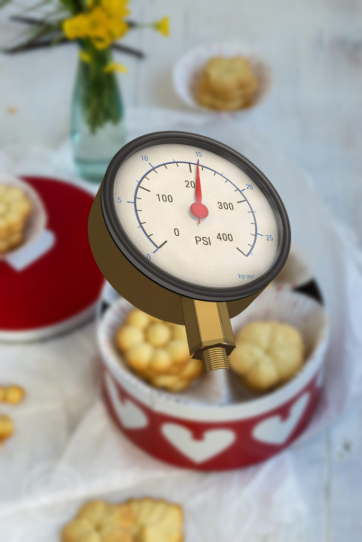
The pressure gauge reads 210 psi
